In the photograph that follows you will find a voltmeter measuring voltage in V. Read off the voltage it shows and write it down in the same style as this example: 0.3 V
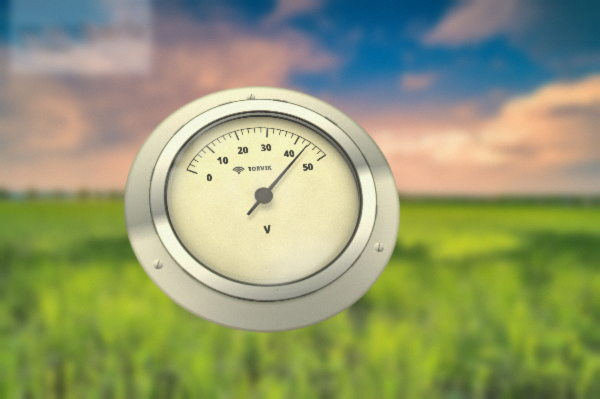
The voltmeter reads 44 V
